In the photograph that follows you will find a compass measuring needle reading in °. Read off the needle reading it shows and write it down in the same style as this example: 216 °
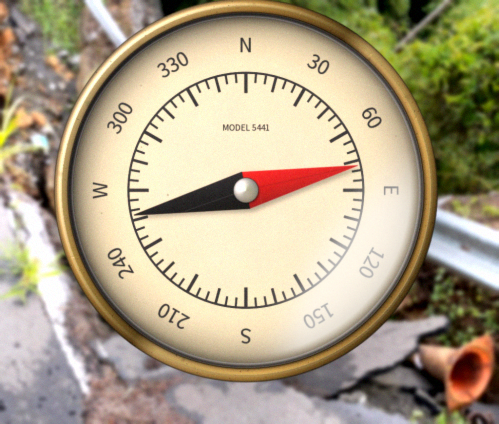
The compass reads 77.5 °
